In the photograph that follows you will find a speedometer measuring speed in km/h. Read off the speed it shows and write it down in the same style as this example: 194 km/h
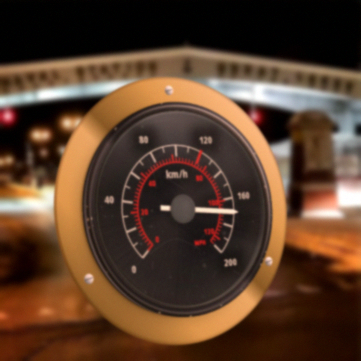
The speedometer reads 170 km/h
